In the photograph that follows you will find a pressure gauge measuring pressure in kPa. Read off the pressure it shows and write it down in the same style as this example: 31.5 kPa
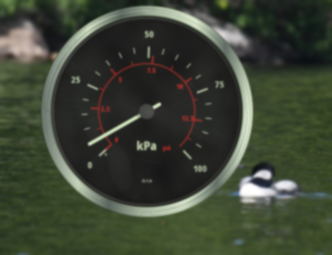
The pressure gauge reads 5 kPa
